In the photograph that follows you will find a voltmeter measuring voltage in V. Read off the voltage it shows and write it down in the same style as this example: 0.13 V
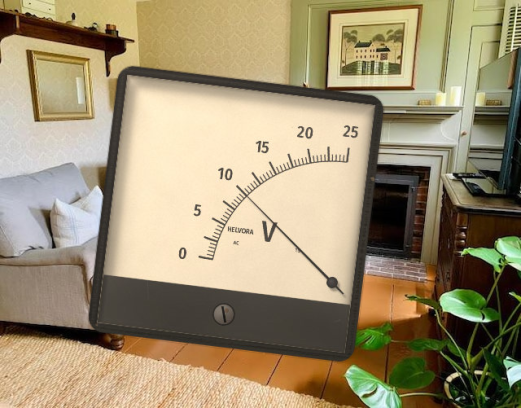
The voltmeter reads 10 V
